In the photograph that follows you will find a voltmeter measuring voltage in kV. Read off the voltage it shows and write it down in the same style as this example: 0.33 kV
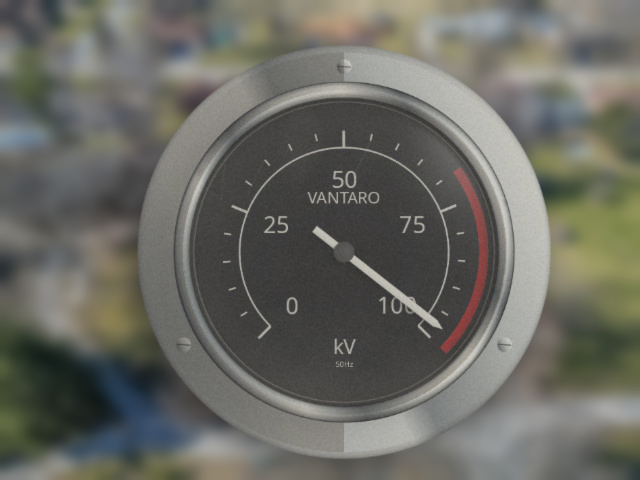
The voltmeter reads 97.5 kV
